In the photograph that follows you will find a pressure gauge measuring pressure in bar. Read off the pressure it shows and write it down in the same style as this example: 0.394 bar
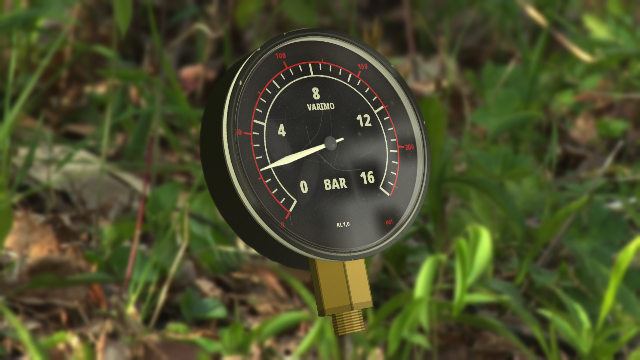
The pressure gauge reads 2 bar
